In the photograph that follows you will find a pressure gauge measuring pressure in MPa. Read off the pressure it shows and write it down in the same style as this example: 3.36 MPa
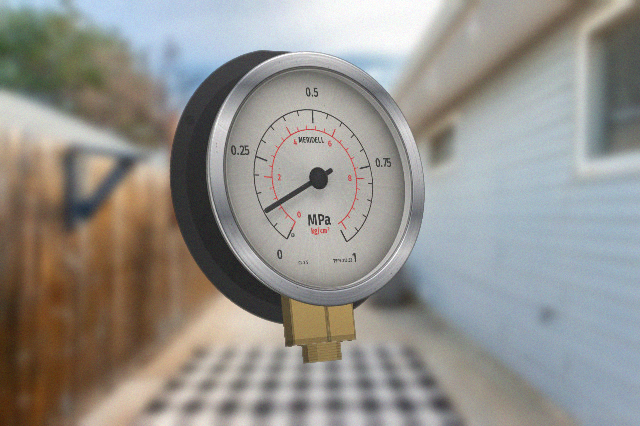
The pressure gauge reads 0.1 MPa
